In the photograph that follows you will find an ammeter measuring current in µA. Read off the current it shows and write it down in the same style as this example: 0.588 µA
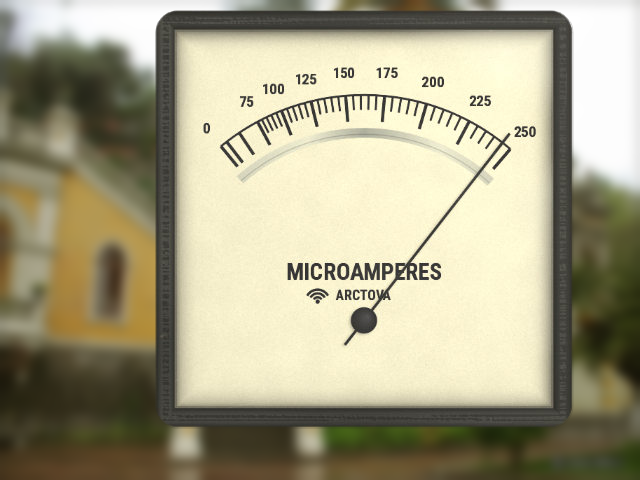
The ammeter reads 245 µA
